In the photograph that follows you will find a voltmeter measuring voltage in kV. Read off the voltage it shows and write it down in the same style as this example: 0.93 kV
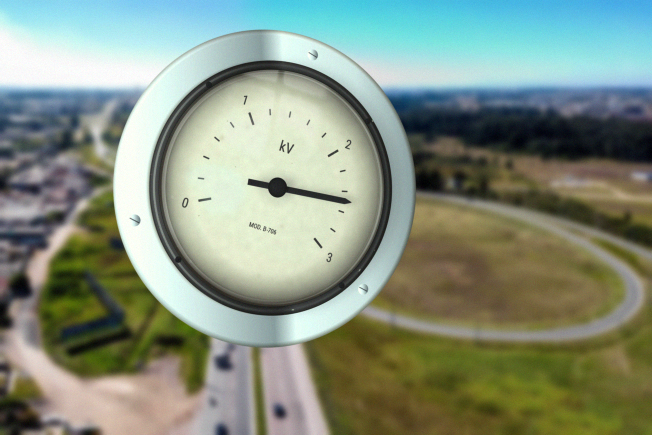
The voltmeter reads 2.5 kV
